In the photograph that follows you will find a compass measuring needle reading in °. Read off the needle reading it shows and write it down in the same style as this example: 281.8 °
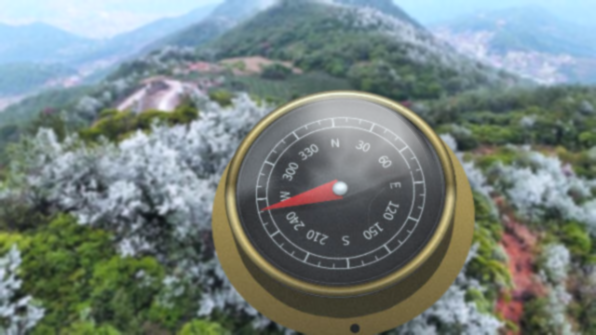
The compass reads 260 °
